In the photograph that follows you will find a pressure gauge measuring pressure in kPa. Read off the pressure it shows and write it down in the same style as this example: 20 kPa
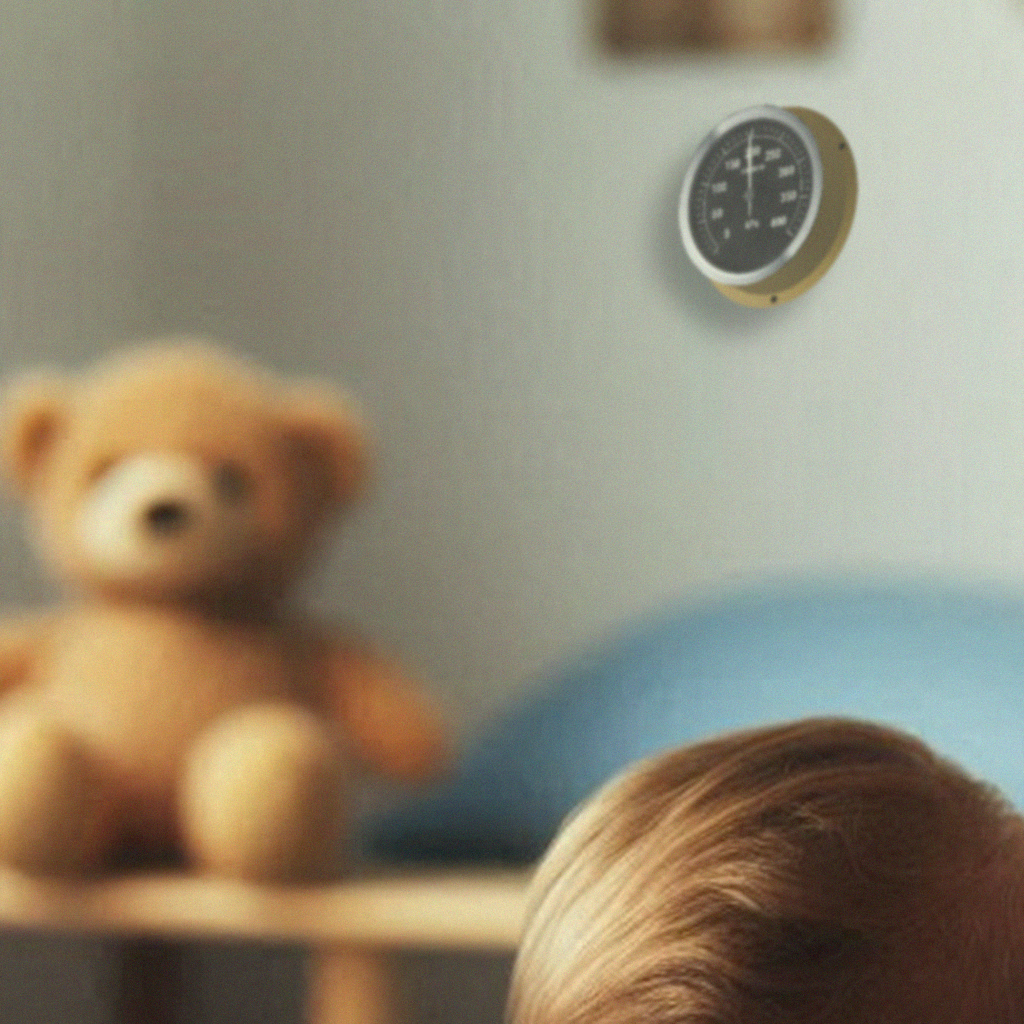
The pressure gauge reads 200 kPa
